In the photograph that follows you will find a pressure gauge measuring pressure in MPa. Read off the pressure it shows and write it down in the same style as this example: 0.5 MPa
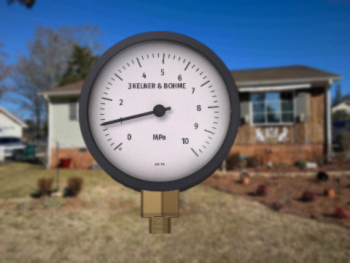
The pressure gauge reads 1 MPa
